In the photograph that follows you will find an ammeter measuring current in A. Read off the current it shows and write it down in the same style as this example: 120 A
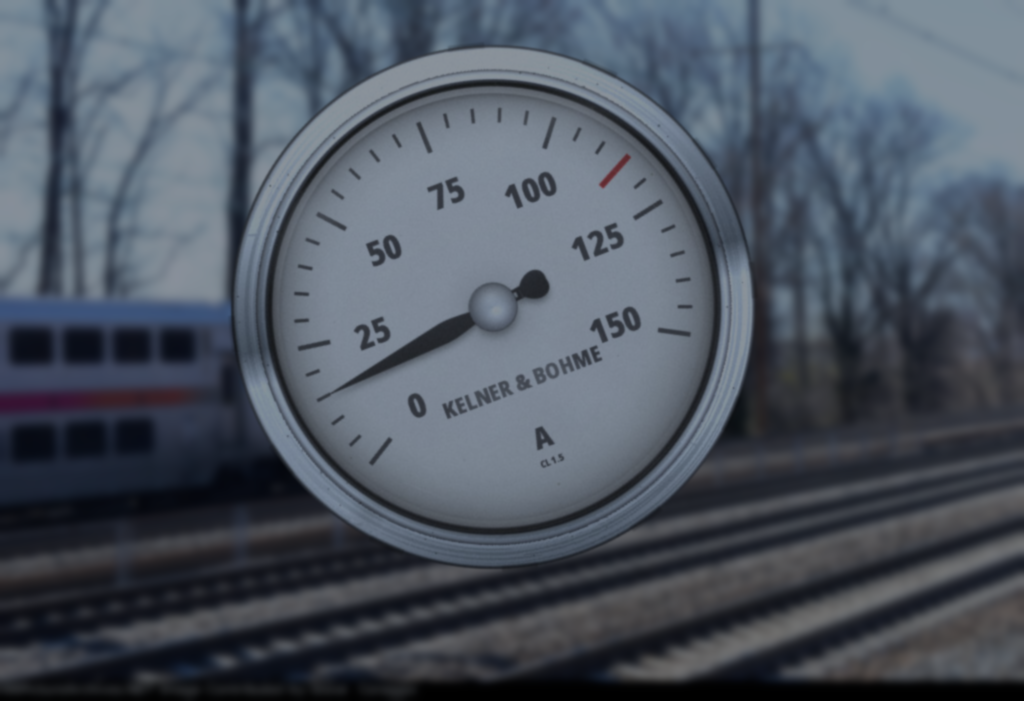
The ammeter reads 15 A
